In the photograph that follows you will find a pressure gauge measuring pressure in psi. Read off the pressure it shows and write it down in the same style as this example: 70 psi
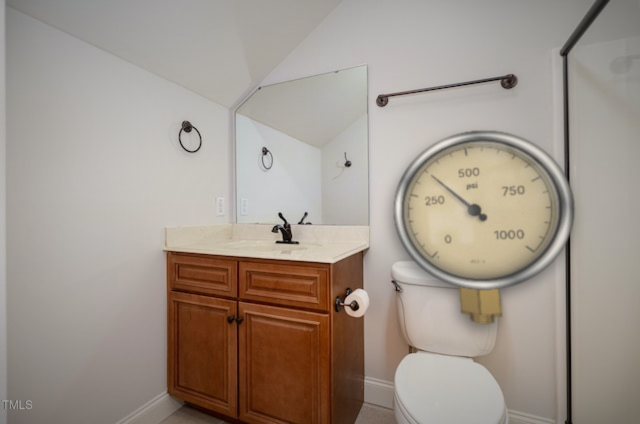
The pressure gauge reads 350 psi
